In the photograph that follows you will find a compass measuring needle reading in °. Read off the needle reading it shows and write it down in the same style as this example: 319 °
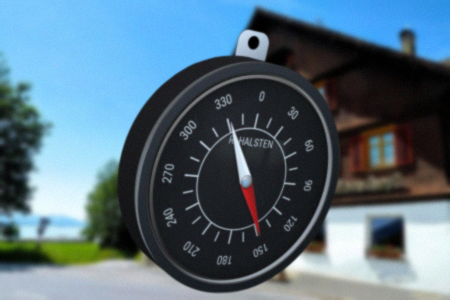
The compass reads 150 °
